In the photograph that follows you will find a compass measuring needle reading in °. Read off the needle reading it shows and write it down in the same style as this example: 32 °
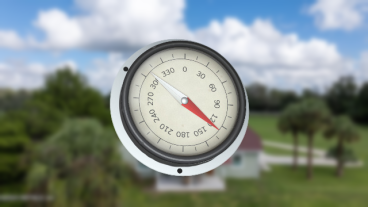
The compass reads 127.5 °
